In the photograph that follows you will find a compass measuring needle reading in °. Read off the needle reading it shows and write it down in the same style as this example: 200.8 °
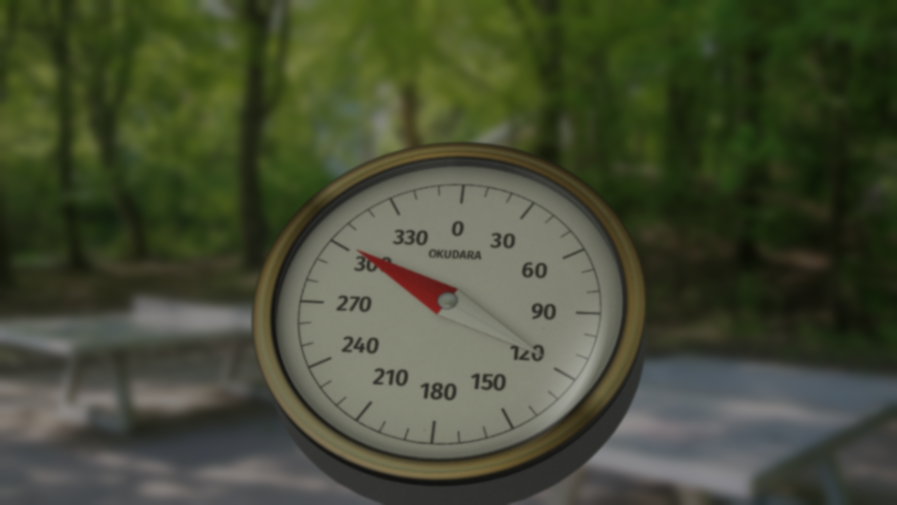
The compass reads 300 °
